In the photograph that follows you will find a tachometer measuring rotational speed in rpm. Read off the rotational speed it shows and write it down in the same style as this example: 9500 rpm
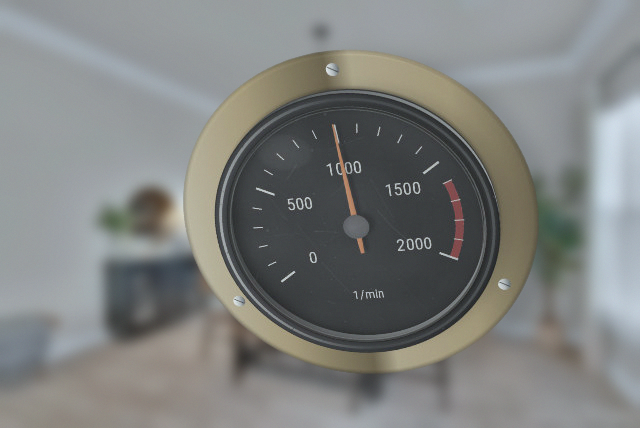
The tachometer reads 1000 rpm
